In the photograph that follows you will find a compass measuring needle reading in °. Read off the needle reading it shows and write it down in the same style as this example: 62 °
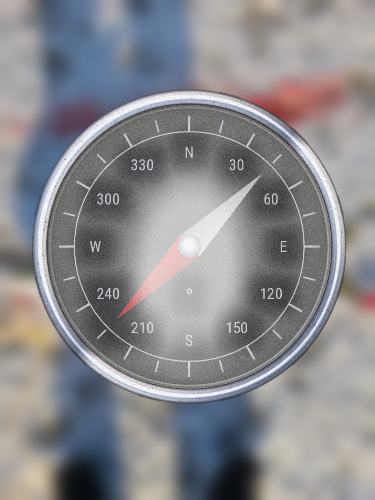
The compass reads 225 °
